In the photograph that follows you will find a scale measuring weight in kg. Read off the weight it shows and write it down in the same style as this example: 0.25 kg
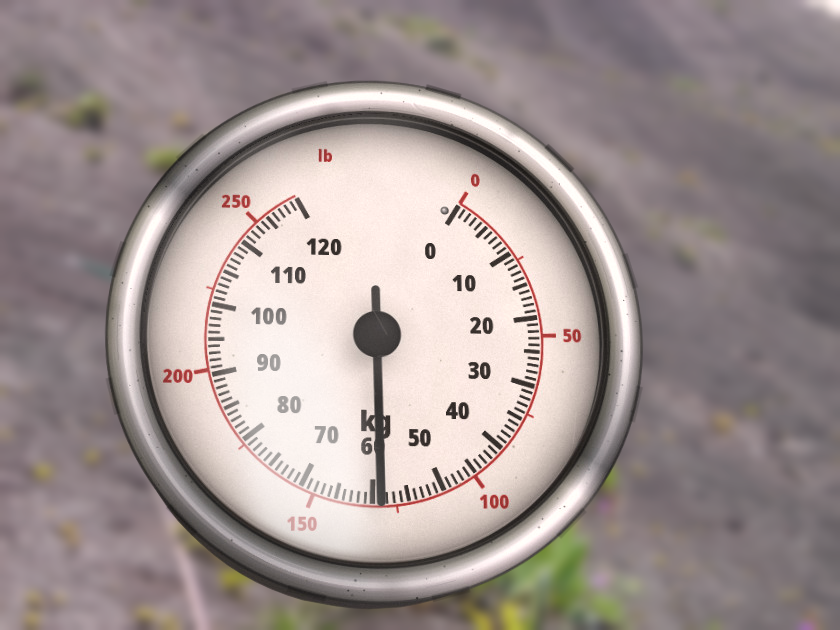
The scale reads 59 kg
